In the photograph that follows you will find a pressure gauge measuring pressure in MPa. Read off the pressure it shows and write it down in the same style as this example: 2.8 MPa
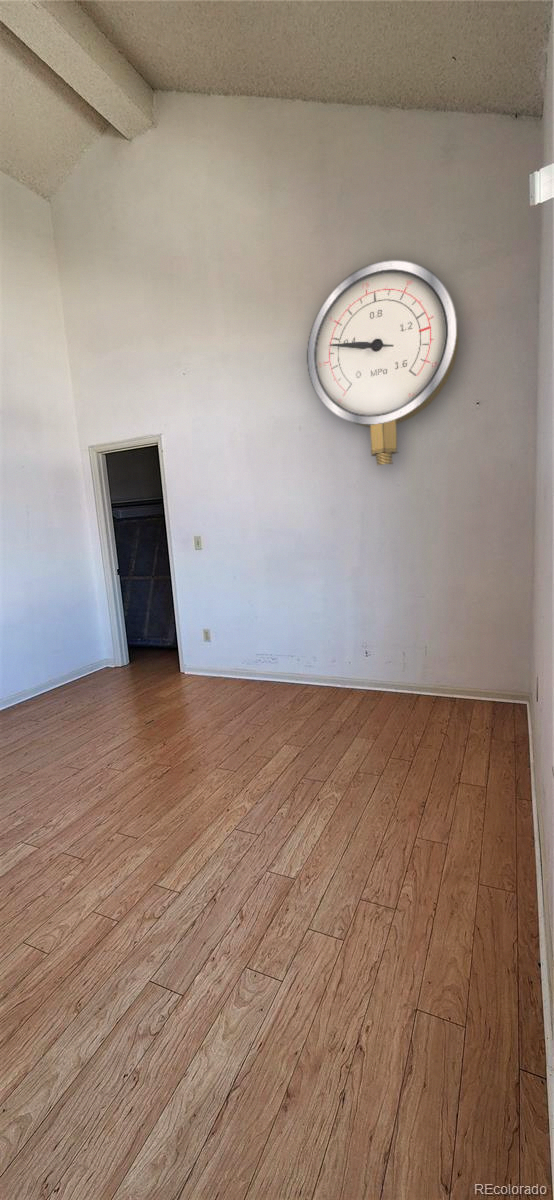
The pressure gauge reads 0.35 MPa
